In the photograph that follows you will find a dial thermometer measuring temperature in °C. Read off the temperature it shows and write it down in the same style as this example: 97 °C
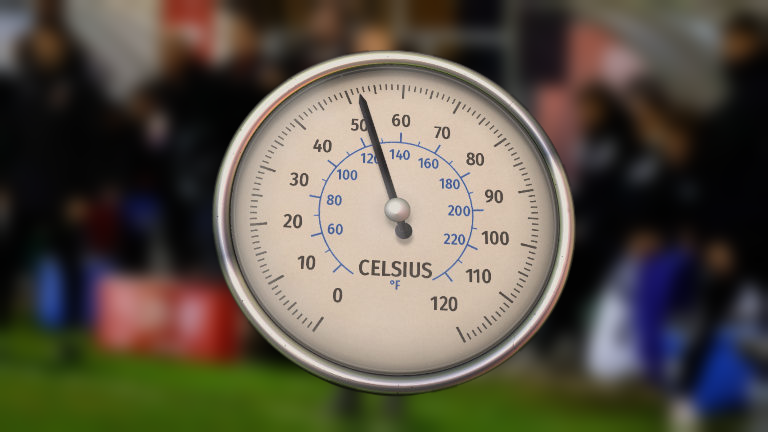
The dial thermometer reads 52 °C
